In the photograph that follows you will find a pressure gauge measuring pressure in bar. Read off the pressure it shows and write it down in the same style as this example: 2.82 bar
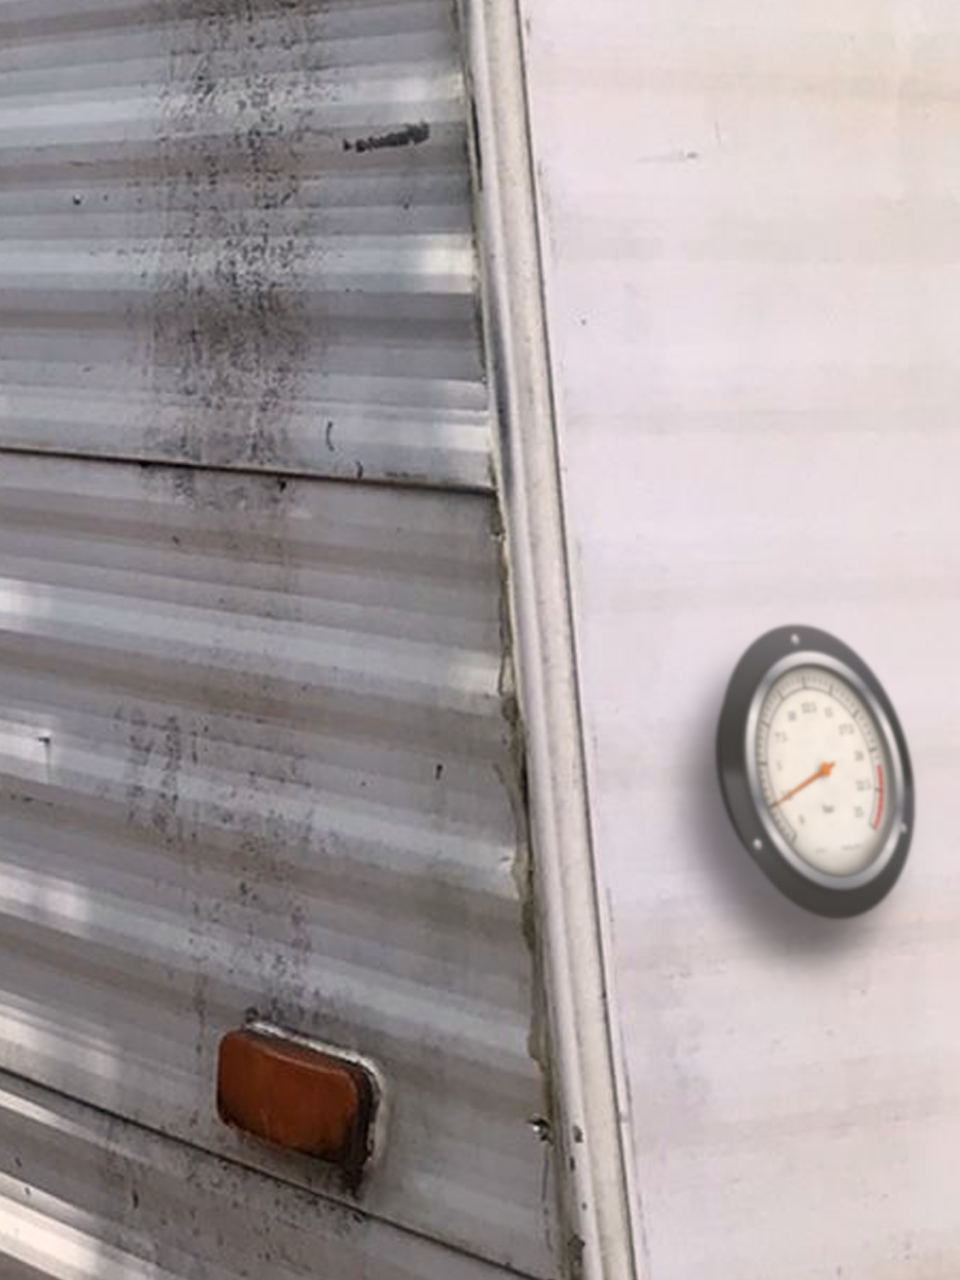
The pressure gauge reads 2.5 bar
